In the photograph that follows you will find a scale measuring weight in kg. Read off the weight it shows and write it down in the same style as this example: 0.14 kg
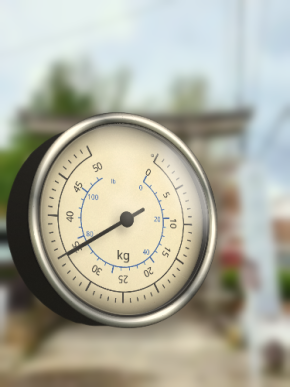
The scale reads 35 kg
